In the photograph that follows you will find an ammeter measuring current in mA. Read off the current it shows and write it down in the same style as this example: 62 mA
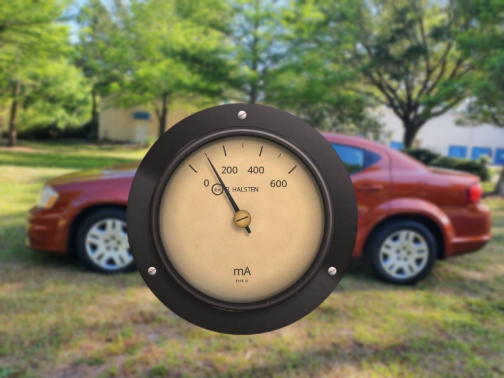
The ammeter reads 100 mA
